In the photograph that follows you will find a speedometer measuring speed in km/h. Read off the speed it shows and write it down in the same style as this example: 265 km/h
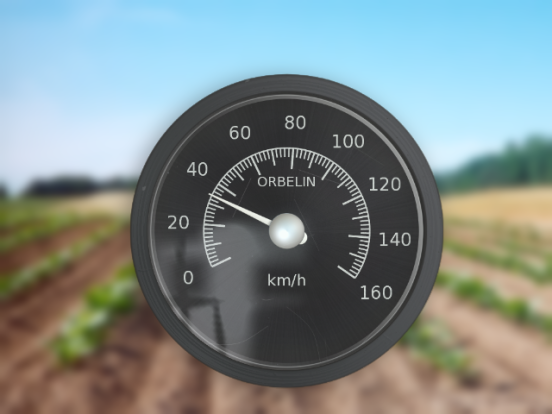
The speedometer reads 34 km/h
